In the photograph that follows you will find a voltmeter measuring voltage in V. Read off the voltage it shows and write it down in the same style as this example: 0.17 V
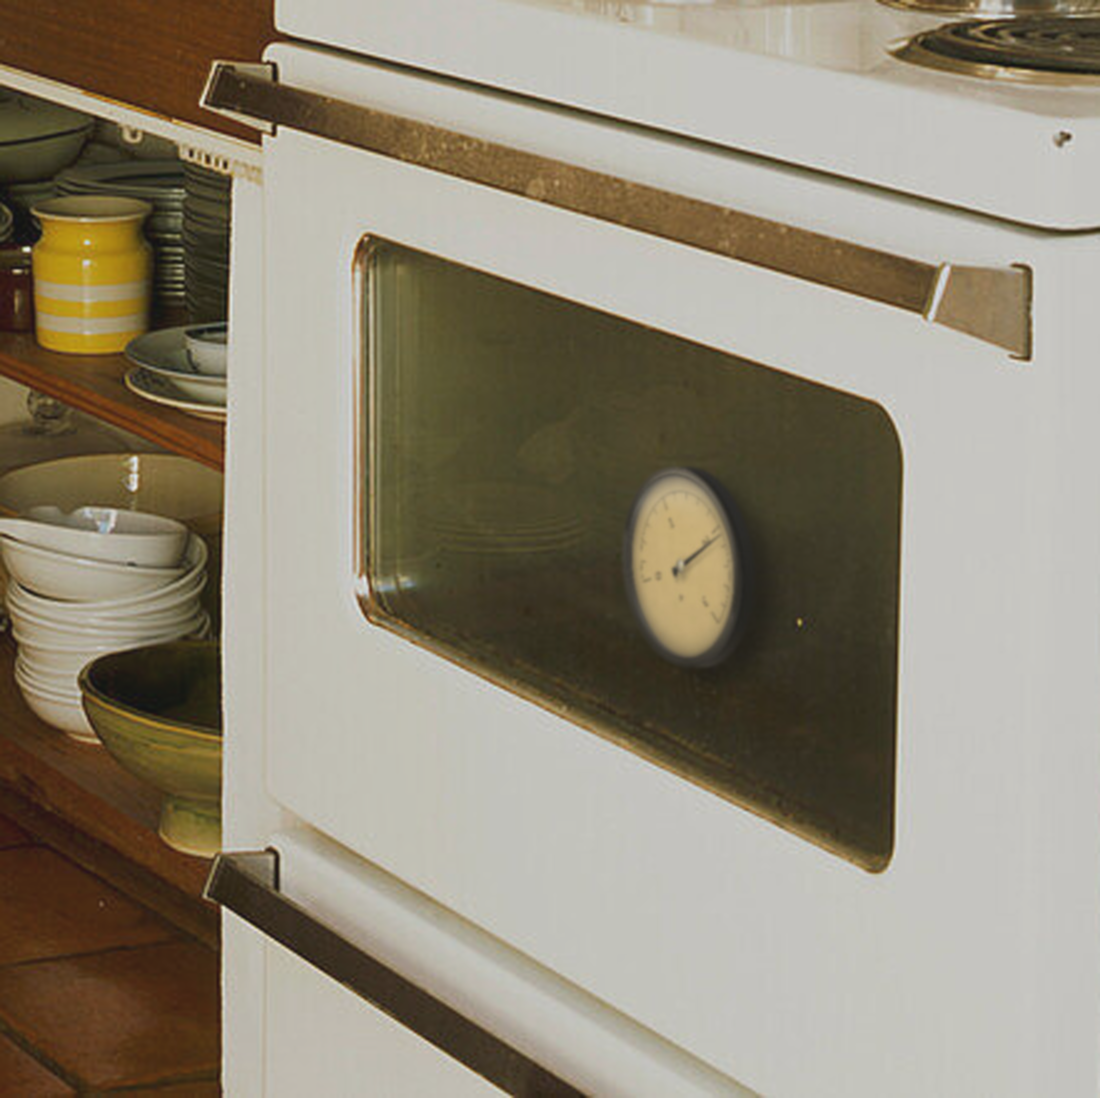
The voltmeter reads 2.1 V
